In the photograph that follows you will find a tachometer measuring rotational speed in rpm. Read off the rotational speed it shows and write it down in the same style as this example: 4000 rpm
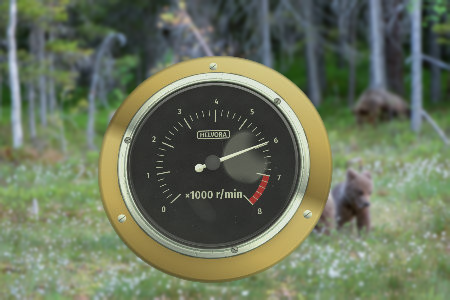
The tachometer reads 6000 rpm
